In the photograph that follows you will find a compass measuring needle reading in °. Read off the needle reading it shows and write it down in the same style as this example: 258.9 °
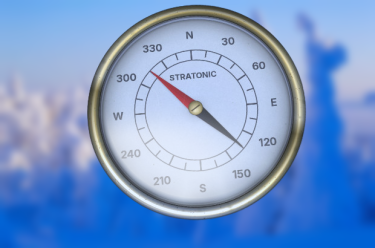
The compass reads 315 °
